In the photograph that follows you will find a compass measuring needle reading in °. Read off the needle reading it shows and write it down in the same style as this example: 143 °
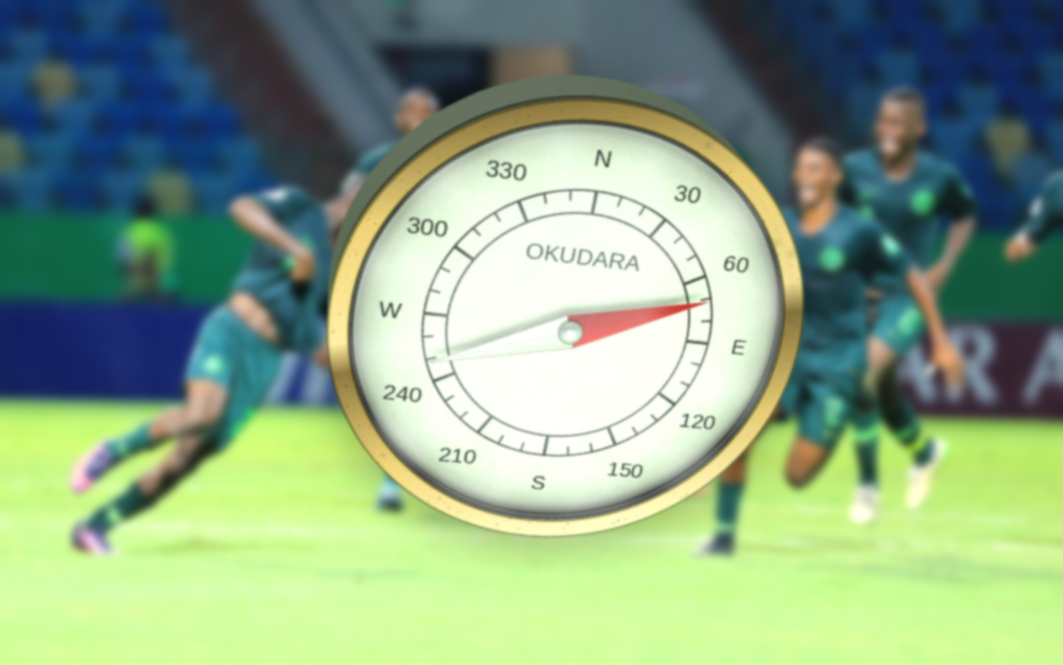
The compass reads 70 °
